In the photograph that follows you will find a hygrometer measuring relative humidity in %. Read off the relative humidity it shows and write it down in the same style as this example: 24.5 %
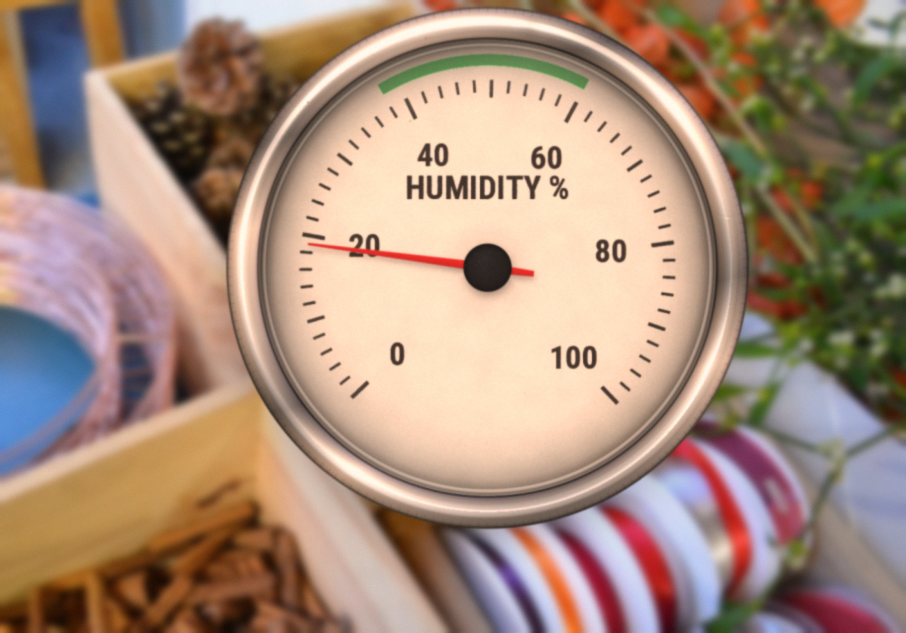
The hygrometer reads 19 %
